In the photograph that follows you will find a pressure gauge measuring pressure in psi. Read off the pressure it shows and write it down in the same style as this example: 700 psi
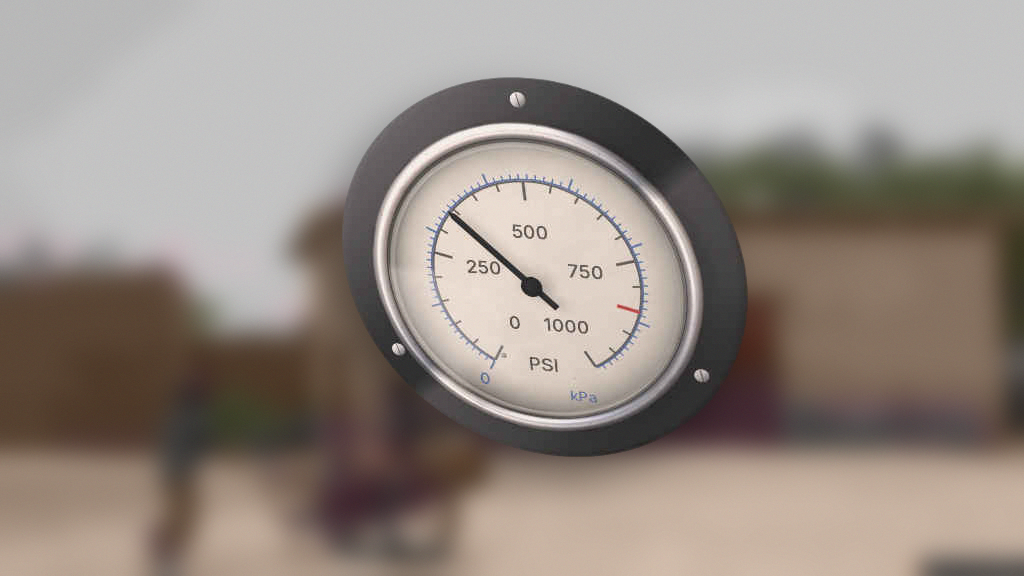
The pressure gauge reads 350 psi
